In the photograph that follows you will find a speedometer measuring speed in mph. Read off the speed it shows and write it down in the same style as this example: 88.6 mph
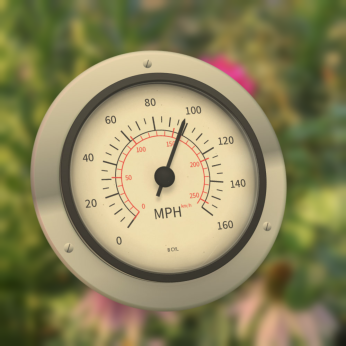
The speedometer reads 97.5 mph
